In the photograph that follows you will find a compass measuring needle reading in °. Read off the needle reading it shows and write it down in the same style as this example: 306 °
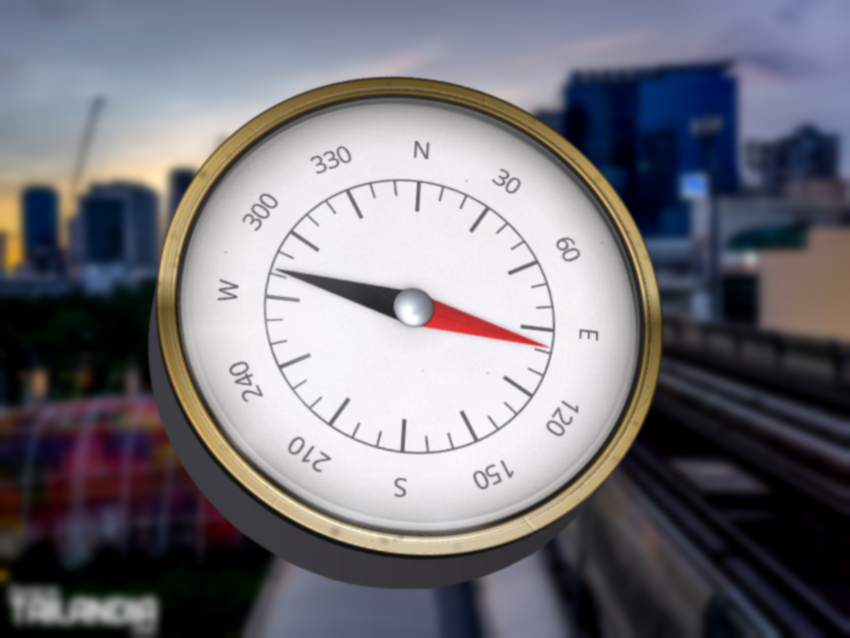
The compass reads 100 °
